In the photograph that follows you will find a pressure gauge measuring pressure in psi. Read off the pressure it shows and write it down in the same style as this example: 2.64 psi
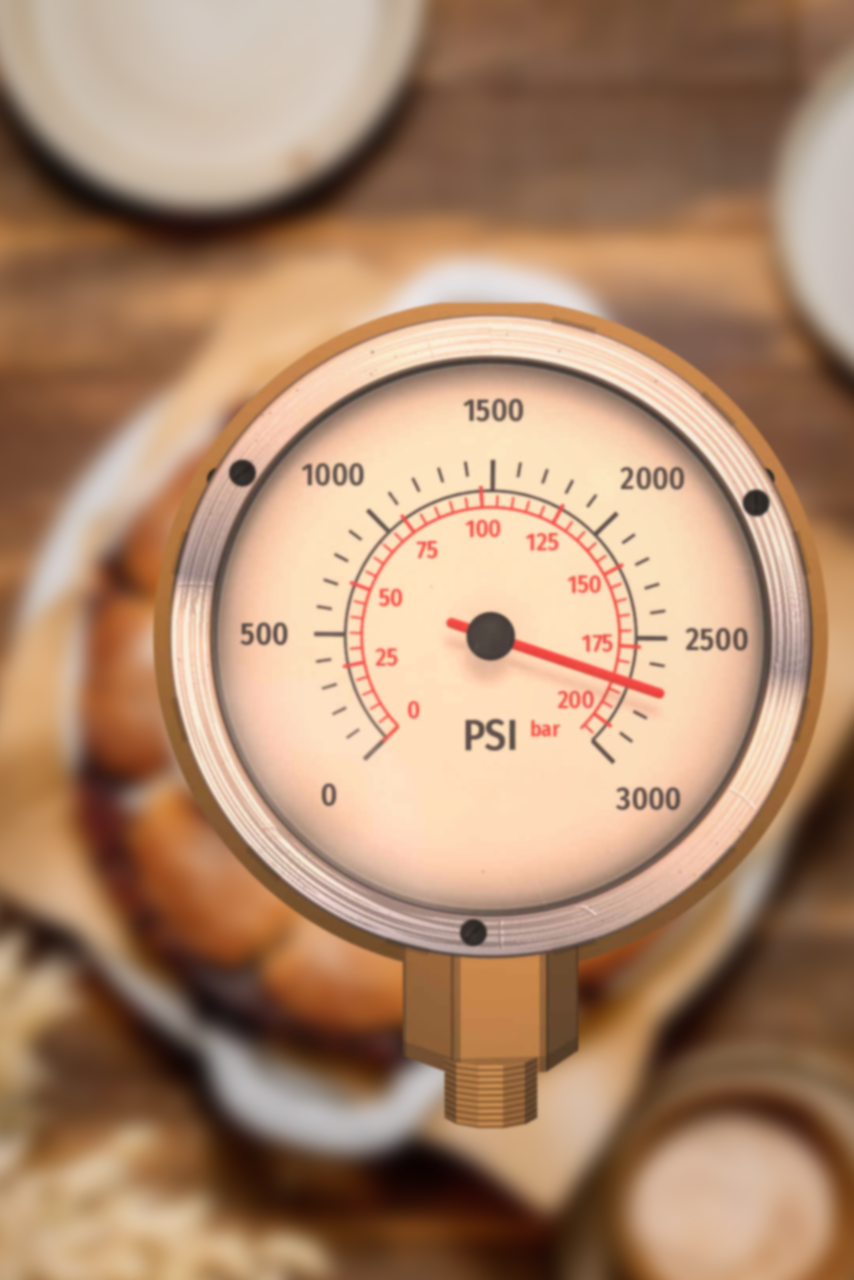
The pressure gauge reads 2700 psi
